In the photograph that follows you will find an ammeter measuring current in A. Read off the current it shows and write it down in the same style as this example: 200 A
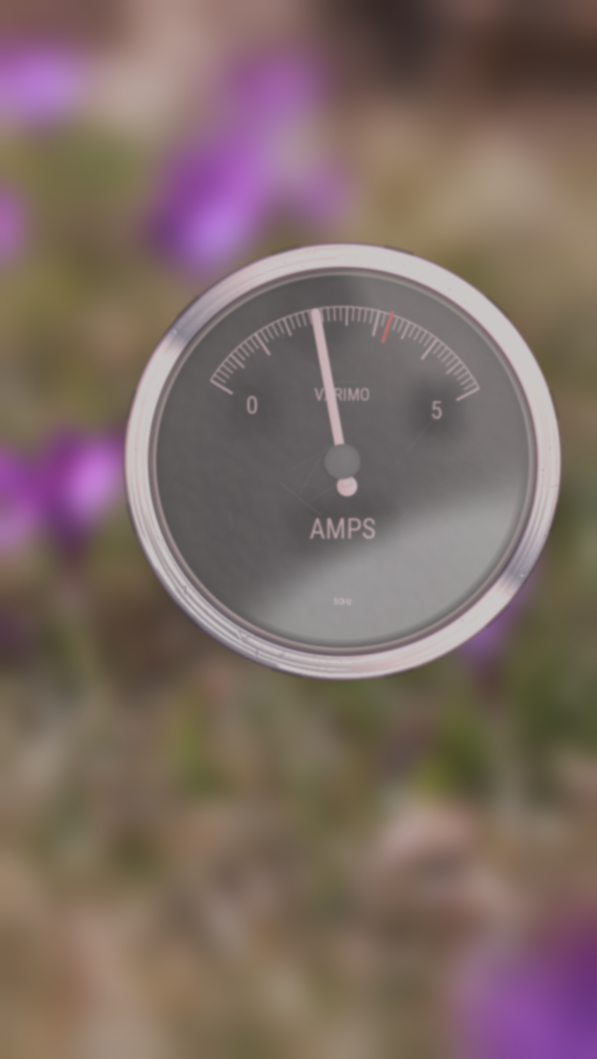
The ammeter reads 2 A
